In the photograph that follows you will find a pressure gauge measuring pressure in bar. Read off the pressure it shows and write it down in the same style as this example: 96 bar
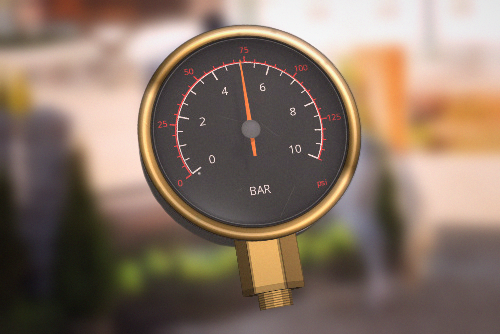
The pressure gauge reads 5 bar
